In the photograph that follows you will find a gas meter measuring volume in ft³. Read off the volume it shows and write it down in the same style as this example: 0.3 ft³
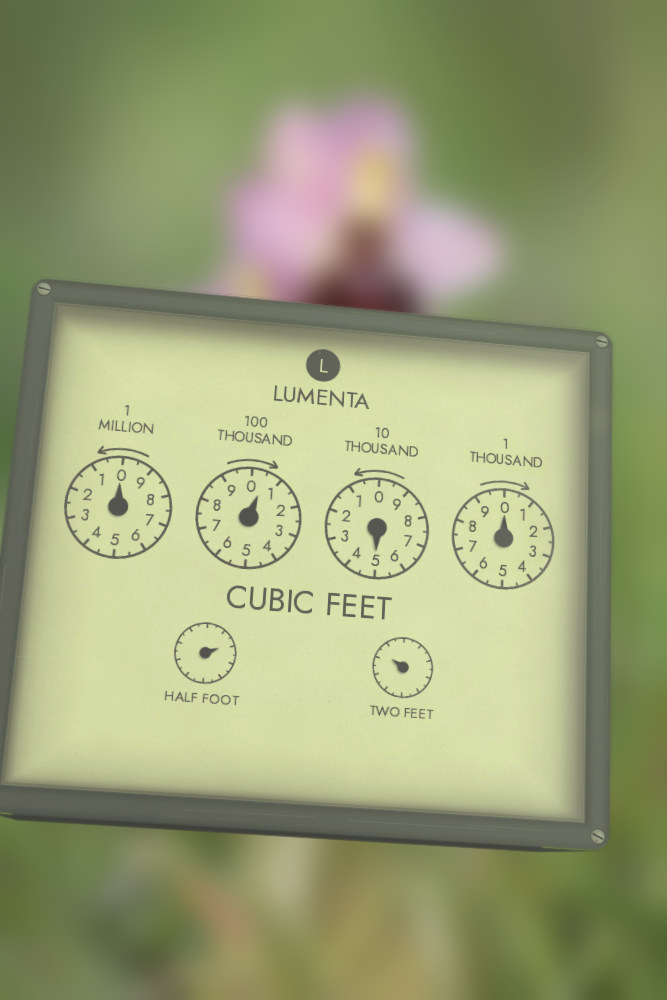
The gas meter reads 5000 ft³
